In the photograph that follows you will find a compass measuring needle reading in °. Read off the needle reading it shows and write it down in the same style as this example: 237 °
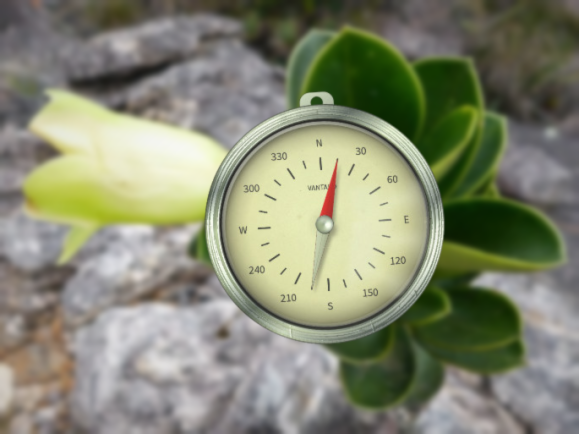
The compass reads 15 °
